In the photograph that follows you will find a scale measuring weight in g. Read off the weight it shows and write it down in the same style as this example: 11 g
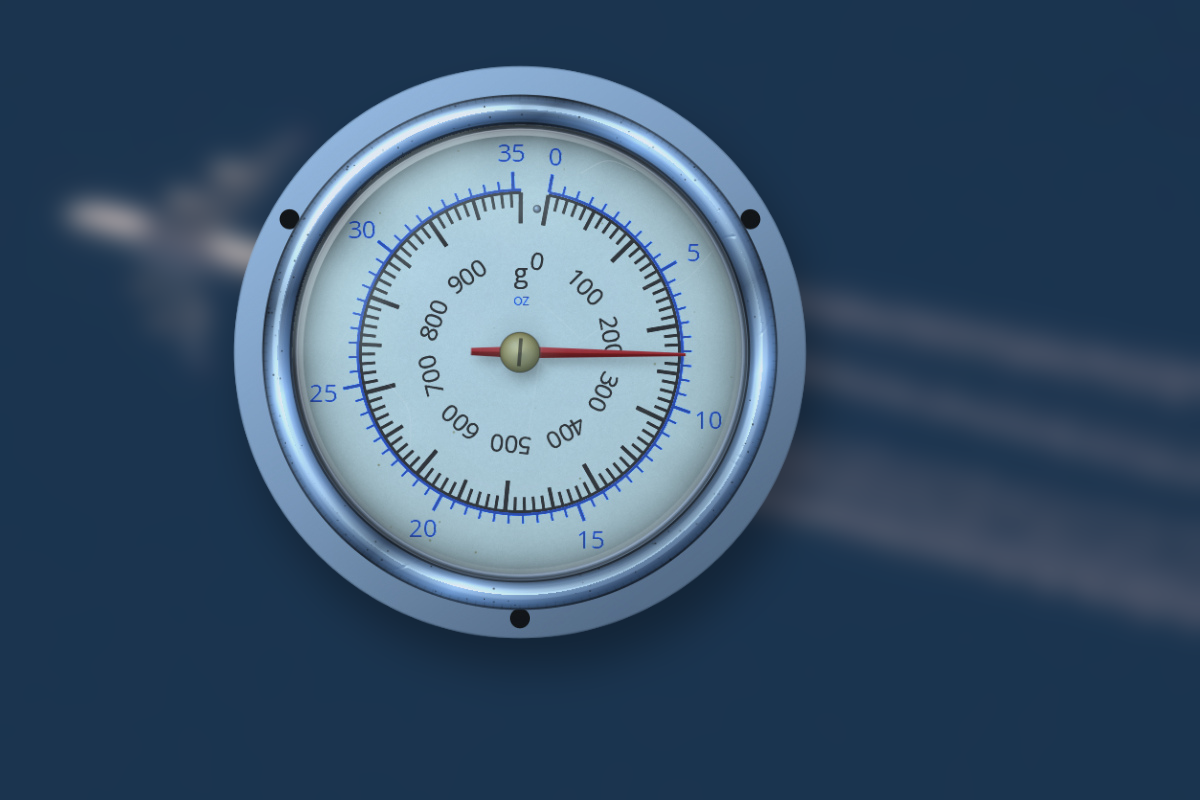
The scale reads 230 g
